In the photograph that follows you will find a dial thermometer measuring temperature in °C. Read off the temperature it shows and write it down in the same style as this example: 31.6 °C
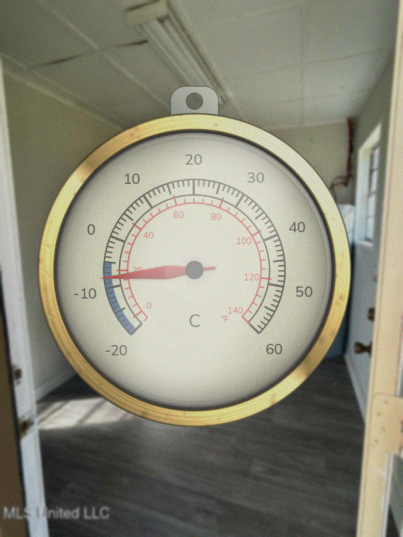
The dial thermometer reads -8 °C
